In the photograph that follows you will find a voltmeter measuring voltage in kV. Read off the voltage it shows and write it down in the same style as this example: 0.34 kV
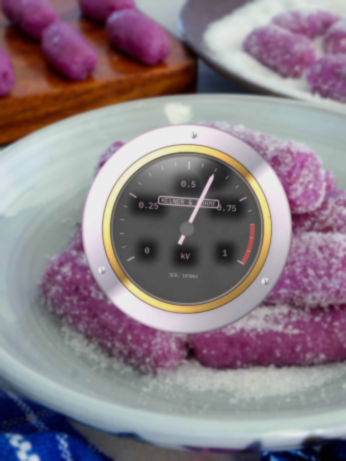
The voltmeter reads 0.6 kV
